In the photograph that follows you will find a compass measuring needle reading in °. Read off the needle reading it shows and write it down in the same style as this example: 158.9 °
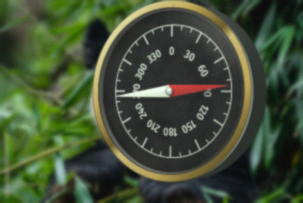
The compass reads 85 °
